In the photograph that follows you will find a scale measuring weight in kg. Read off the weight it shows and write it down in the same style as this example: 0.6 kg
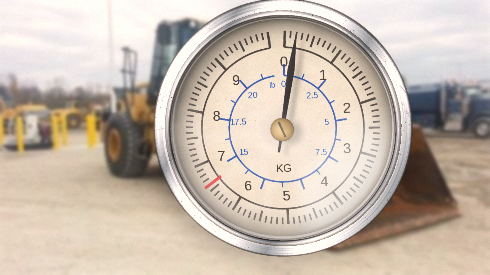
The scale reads 0.2 kg
